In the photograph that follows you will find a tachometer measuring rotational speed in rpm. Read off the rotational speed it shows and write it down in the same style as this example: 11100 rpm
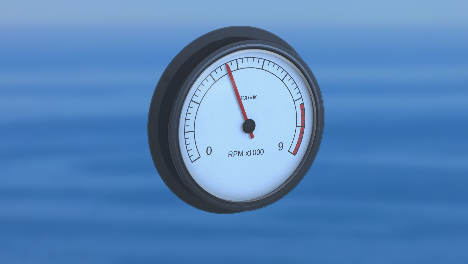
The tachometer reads 3600 rpm
